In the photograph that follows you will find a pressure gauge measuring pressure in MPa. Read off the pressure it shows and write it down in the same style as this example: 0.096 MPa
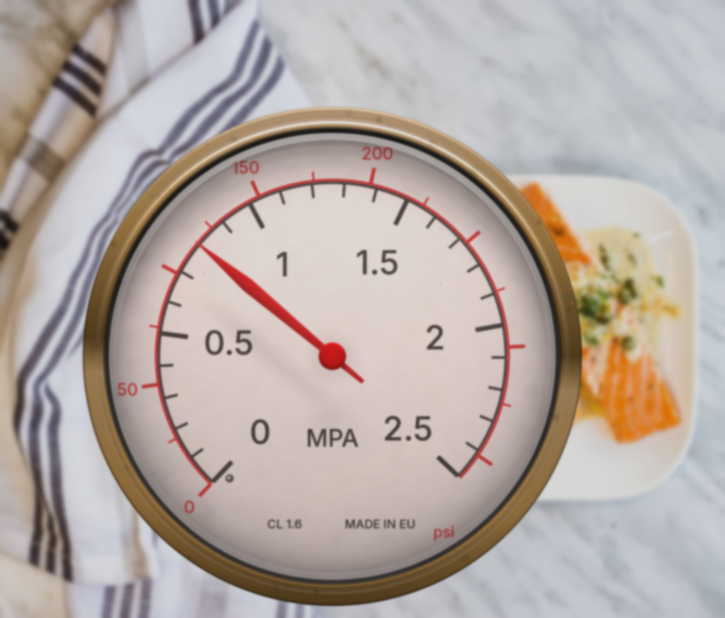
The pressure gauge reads 0.8 MPa
